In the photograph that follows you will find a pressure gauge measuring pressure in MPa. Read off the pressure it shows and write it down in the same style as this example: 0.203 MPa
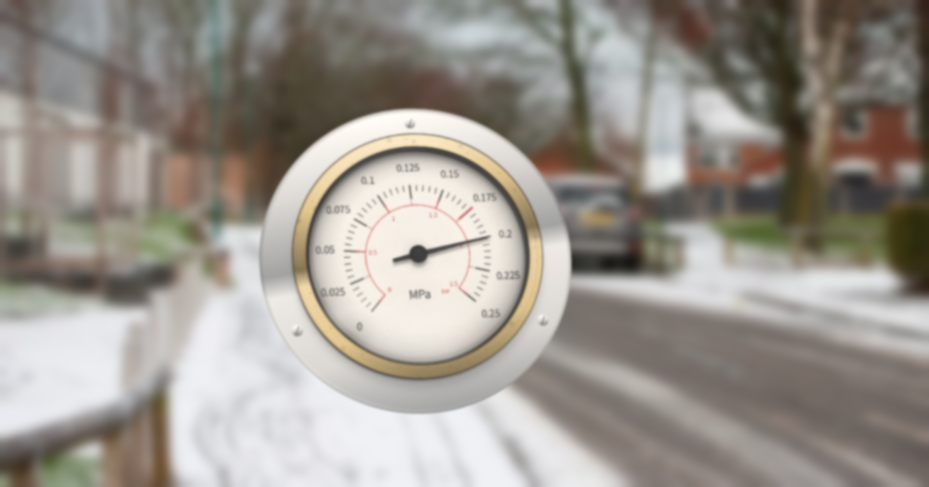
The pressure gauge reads 0.2 MPa
